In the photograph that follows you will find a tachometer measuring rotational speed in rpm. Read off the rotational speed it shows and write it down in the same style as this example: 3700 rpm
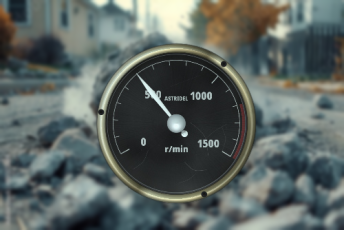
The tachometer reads 500 rpm
